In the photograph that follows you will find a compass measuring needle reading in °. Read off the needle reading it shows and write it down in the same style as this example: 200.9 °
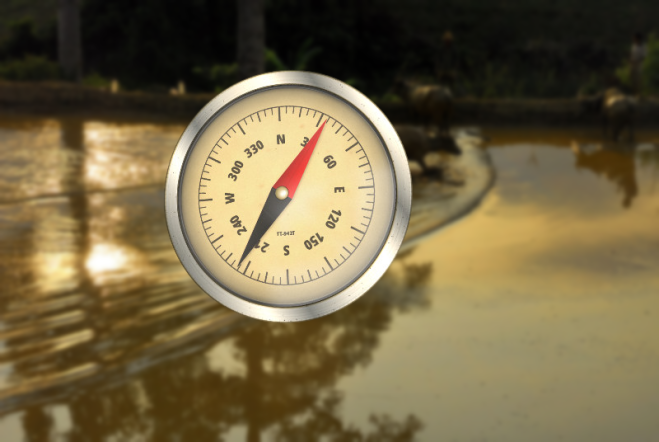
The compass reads 35 °
